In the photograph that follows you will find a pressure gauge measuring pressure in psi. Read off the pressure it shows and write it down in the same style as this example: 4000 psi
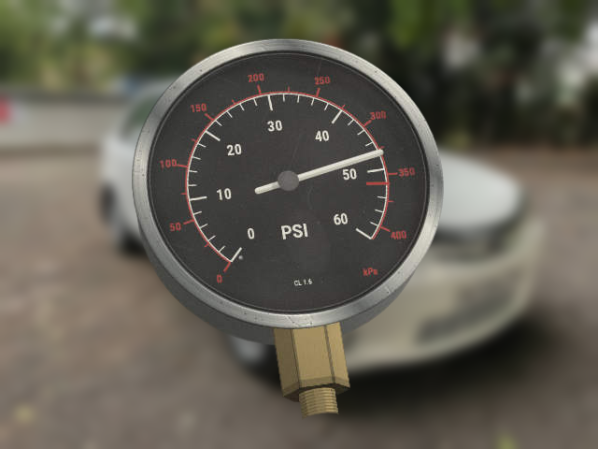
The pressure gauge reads 48 psi
